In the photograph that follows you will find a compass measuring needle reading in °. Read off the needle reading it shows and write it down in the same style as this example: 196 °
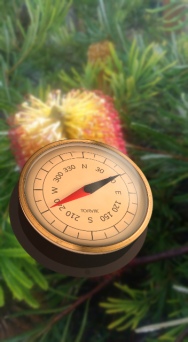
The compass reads 240 °
